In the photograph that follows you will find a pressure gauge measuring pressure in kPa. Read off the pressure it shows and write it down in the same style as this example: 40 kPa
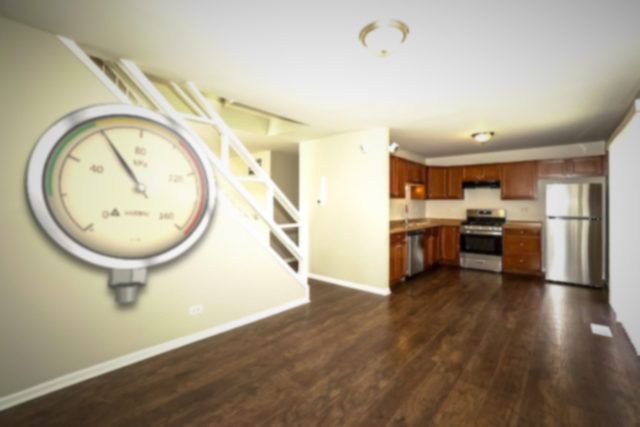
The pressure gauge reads 60 kPa
